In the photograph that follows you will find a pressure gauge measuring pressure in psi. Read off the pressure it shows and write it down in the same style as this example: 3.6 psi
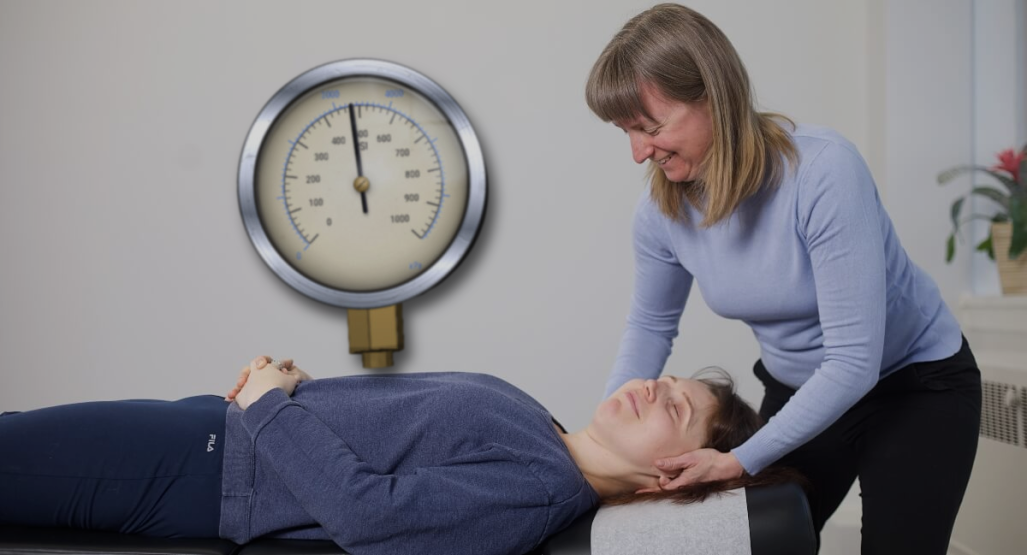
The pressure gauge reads 480 psi
